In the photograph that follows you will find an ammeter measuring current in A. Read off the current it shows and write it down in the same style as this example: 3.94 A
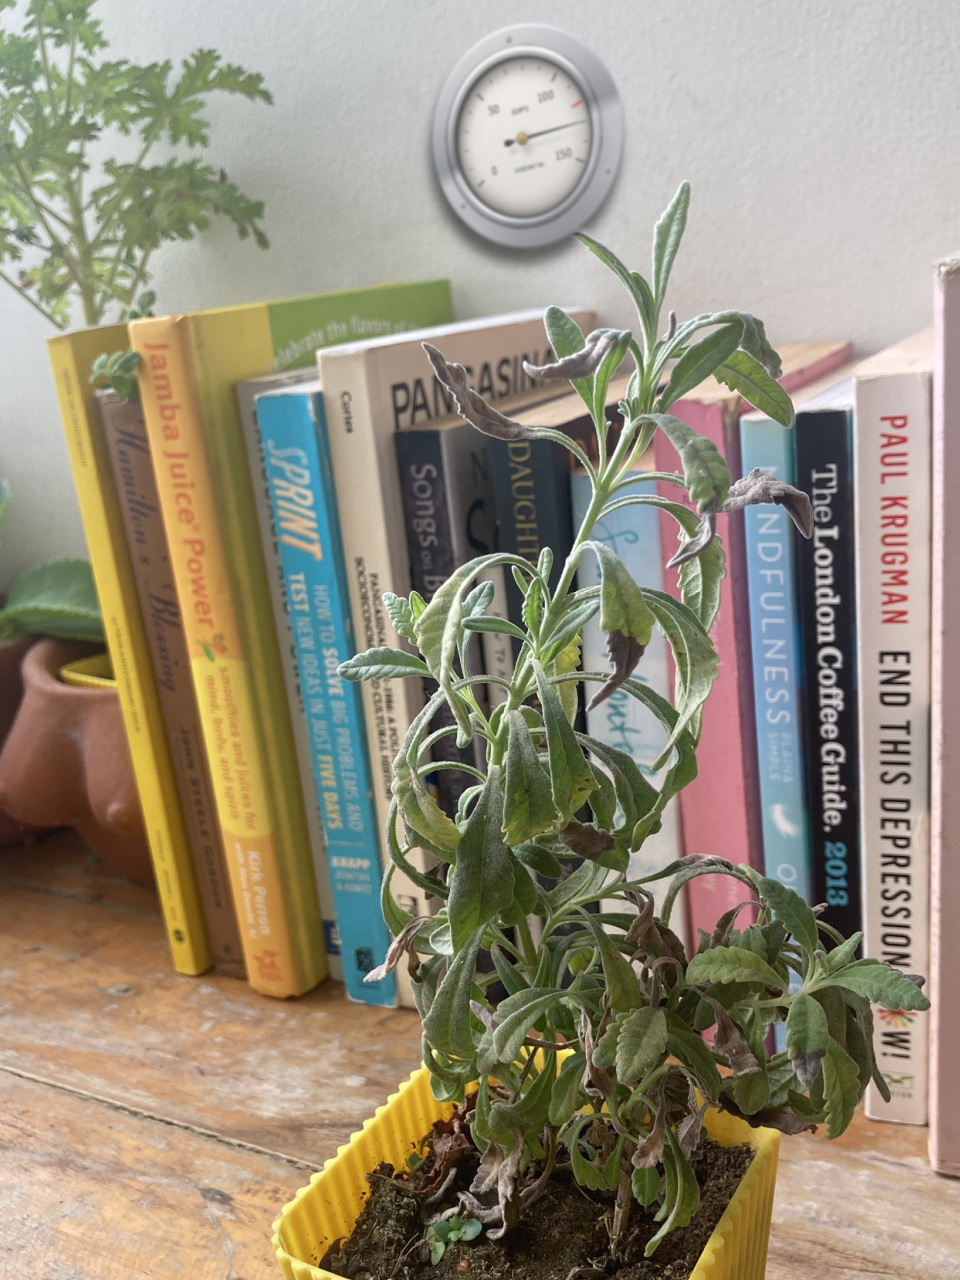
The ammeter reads 130 A
